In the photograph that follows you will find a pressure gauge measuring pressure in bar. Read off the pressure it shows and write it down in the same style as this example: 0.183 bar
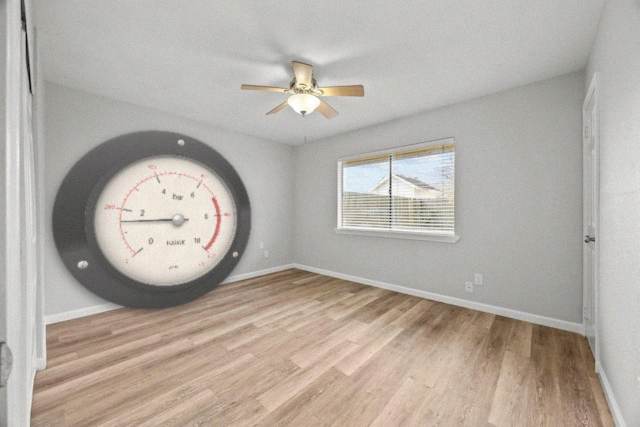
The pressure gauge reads 1.5 bar
